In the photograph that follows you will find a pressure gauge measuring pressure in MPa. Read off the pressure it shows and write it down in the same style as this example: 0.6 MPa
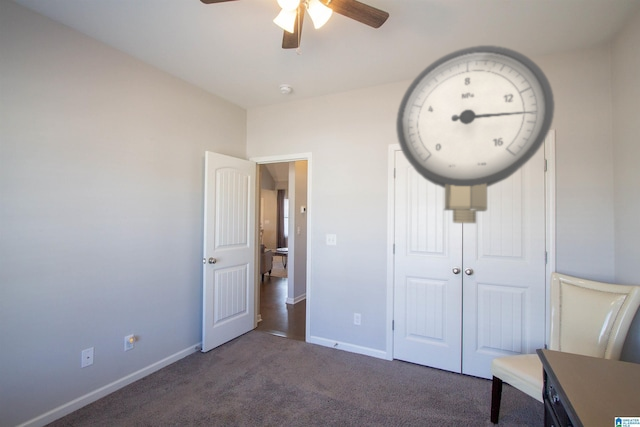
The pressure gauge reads 13.5 MPa
